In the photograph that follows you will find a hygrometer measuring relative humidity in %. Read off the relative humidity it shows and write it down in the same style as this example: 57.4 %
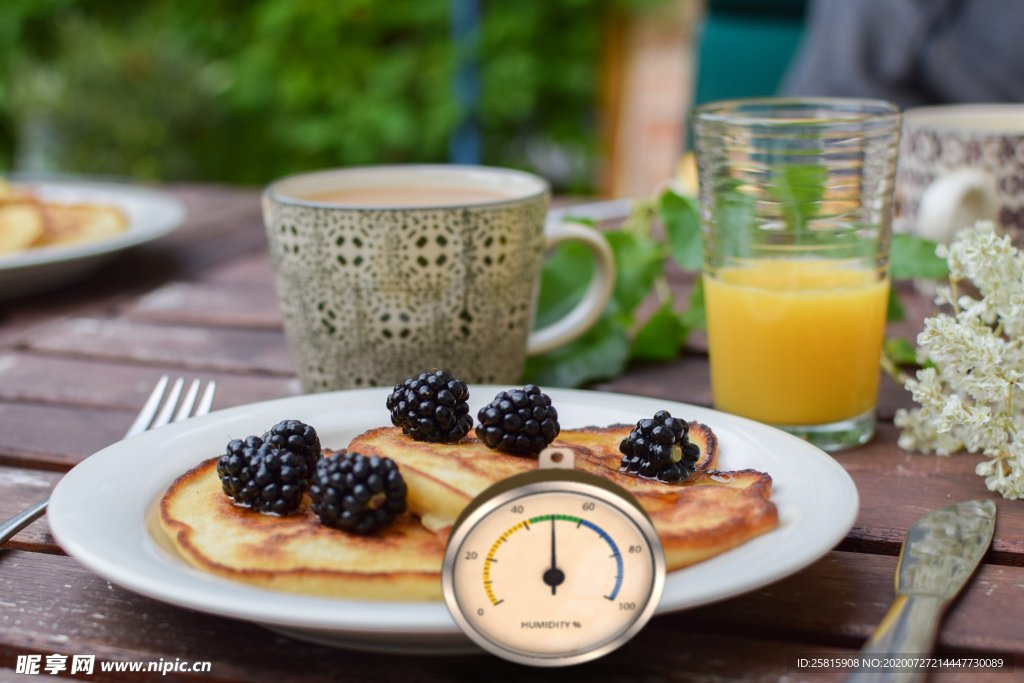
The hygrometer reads 50 %
